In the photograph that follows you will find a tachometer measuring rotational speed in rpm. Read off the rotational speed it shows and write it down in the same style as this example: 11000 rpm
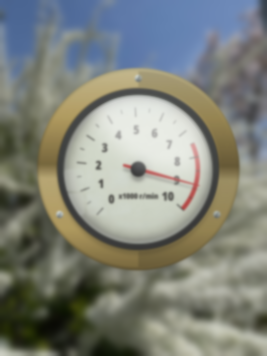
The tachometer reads 9000 rpm
